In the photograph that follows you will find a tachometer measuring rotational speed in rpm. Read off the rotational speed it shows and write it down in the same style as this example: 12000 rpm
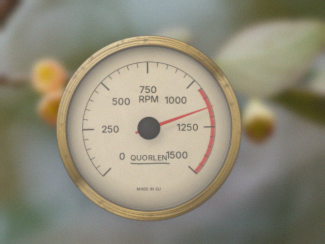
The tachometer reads 1150 rpm
